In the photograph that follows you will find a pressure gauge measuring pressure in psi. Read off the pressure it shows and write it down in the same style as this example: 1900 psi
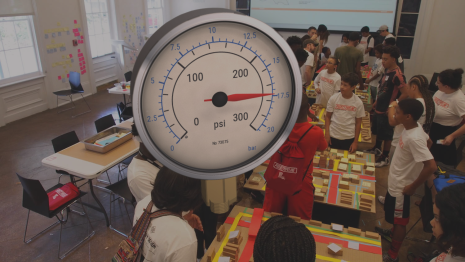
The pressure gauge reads 250 psi
